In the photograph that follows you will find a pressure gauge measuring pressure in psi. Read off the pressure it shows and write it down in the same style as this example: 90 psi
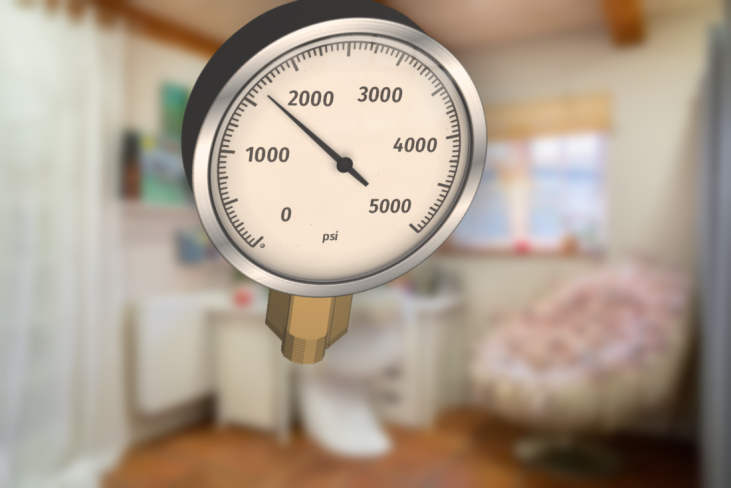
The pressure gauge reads 1650 psi
